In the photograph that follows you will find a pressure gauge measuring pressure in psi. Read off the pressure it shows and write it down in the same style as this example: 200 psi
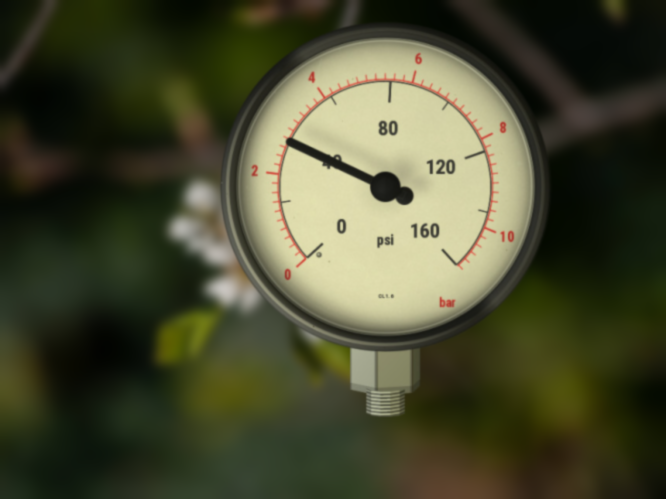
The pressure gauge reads 40 psi
